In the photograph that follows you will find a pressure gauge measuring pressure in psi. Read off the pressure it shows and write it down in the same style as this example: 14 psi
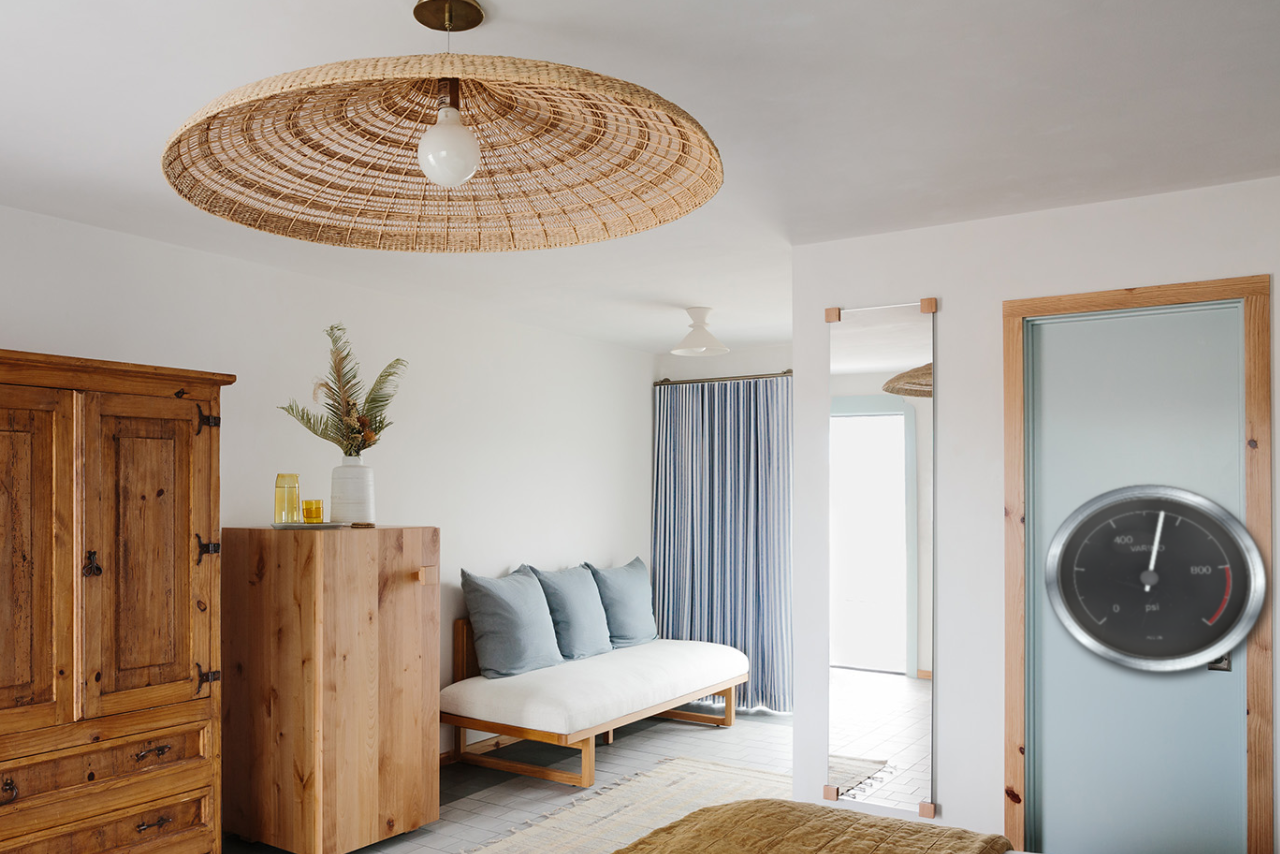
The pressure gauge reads 550 psi
